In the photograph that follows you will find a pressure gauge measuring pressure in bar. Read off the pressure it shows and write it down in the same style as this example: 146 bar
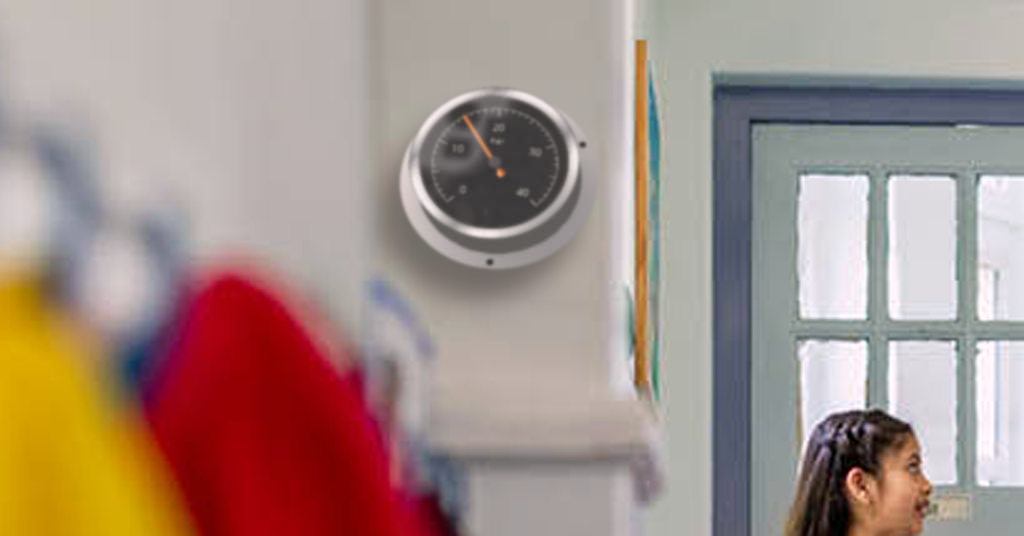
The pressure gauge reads 15 bar
